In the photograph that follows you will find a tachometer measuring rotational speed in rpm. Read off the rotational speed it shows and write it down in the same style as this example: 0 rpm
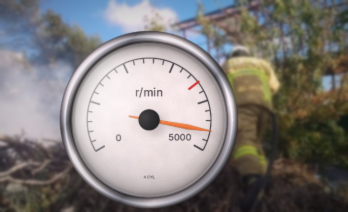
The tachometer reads 4600 rpm
